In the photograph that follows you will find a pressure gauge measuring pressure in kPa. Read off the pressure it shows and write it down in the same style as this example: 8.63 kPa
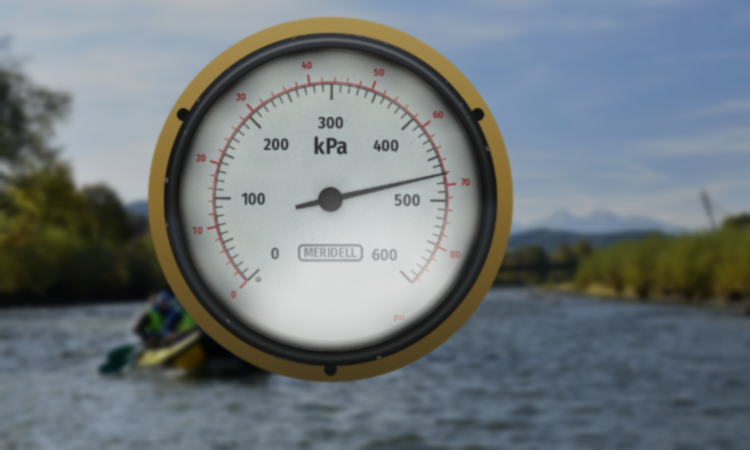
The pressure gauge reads 470 kPa
